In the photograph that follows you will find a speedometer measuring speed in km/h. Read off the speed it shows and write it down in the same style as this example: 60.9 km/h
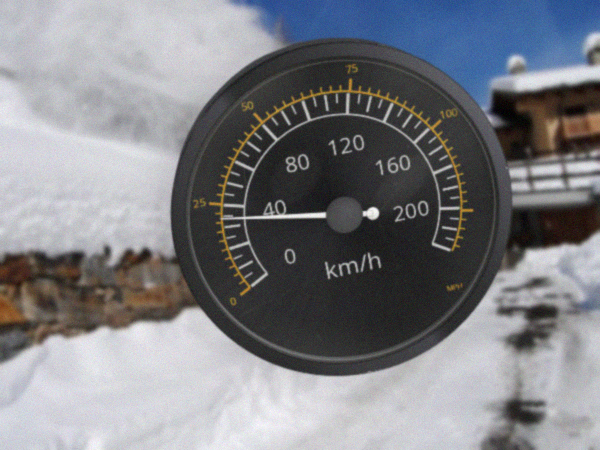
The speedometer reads 35 km/h
